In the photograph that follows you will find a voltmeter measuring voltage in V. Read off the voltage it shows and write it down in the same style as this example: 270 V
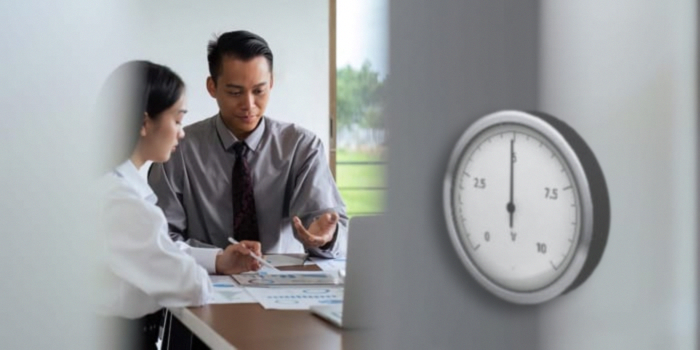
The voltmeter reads 5 V
